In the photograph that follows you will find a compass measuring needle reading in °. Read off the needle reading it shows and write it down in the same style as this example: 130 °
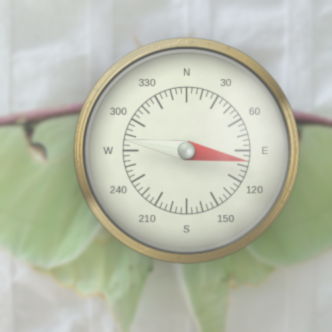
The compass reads 100 °
